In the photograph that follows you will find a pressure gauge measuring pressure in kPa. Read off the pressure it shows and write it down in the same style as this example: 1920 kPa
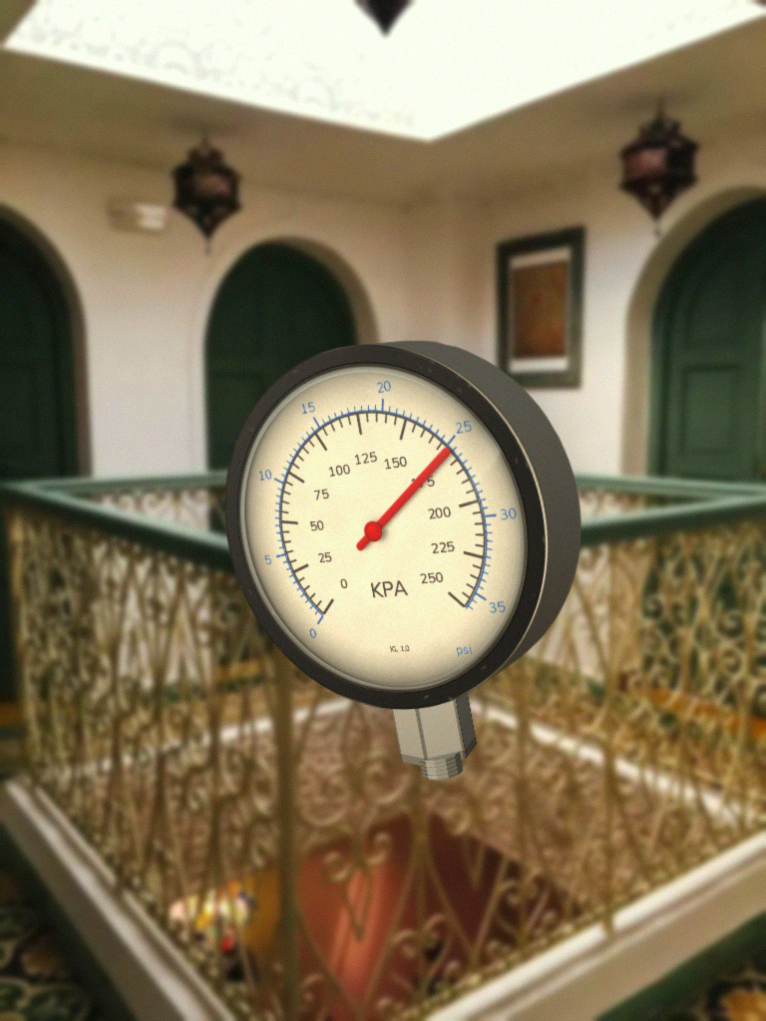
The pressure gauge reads 175 kPa
